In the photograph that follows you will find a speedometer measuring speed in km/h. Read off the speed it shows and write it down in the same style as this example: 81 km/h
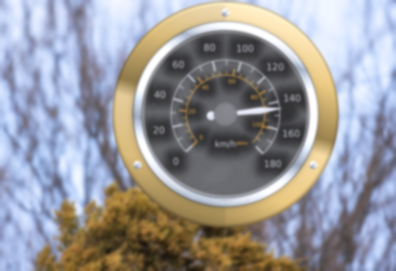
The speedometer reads 145 km/h
